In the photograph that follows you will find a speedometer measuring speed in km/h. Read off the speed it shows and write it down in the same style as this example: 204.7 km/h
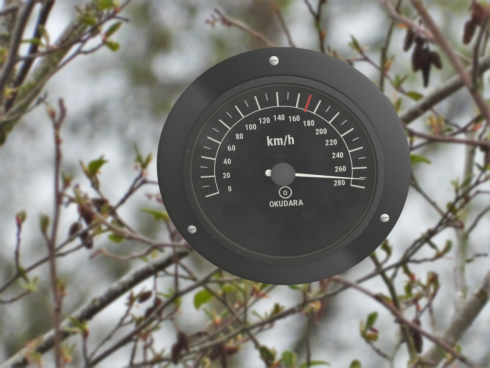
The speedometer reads 270 km/h
